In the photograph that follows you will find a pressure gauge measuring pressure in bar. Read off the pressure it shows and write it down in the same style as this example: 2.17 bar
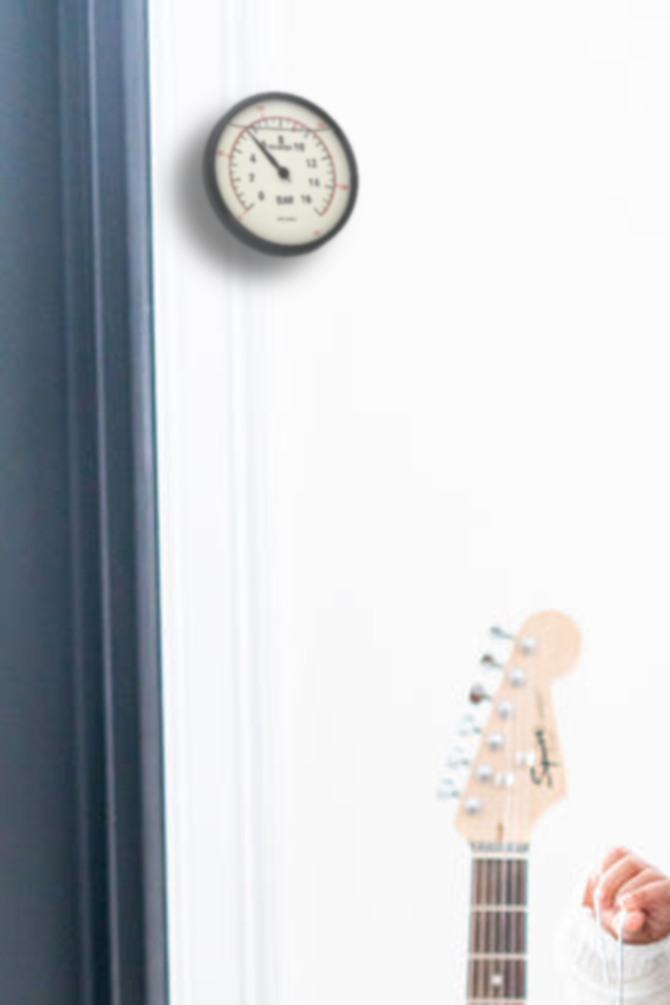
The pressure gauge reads 5.5 bar
